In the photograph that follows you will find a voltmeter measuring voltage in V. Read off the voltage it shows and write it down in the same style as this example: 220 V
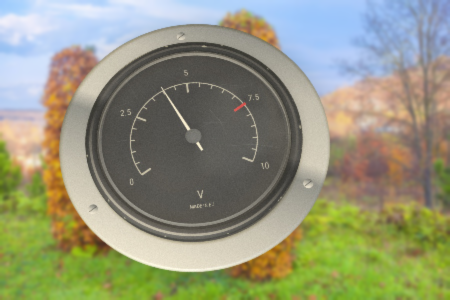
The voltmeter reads 4 V
